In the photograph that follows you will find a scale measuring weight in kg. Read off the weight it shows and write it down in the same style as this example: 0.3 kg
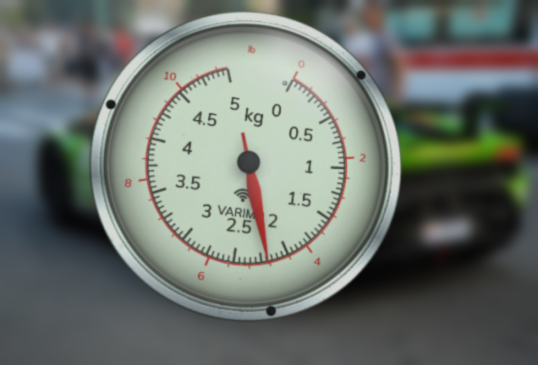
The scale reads 2.2 kg
